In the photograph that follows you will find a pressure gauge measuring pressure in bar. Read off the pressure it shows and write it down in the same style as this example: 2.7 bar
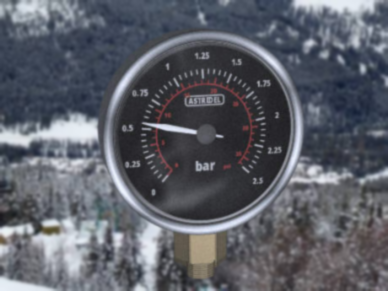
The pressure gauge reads 0.55 bar
